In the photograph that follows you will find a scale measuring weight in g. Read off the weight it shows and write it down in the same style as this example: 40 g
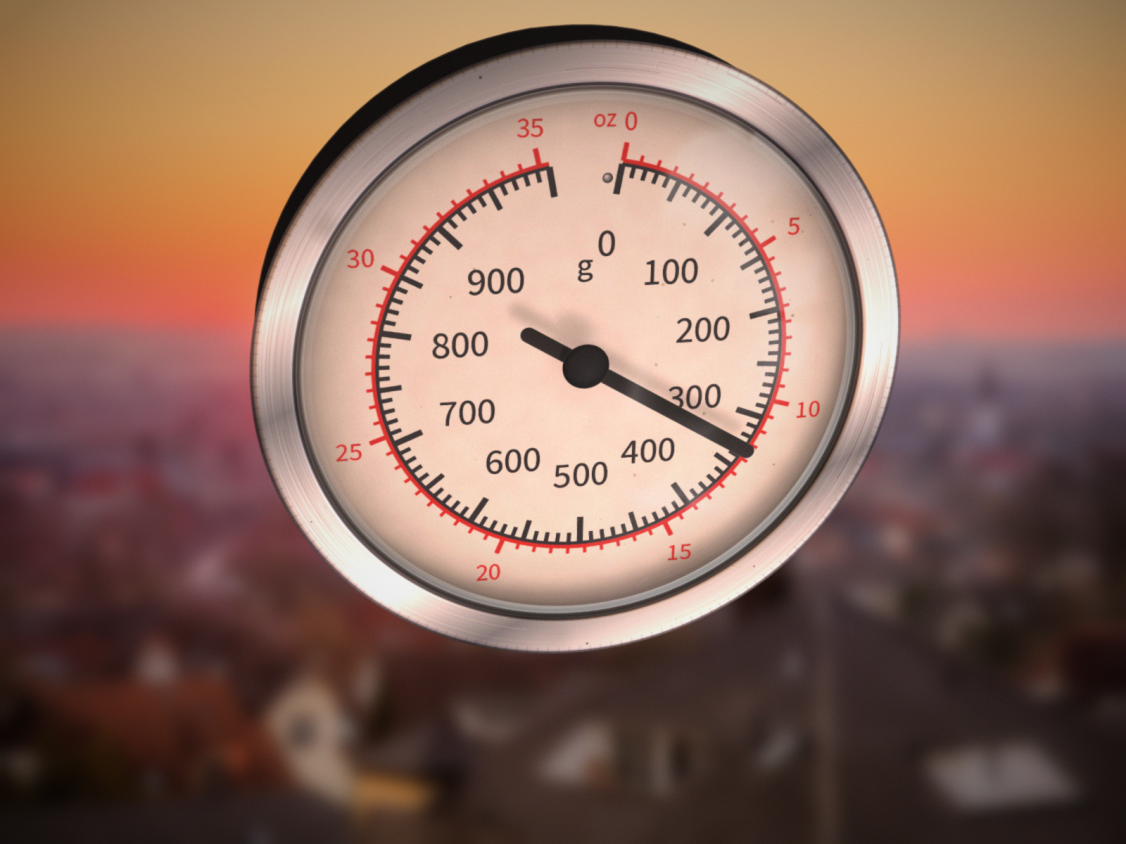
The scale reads 330 g
